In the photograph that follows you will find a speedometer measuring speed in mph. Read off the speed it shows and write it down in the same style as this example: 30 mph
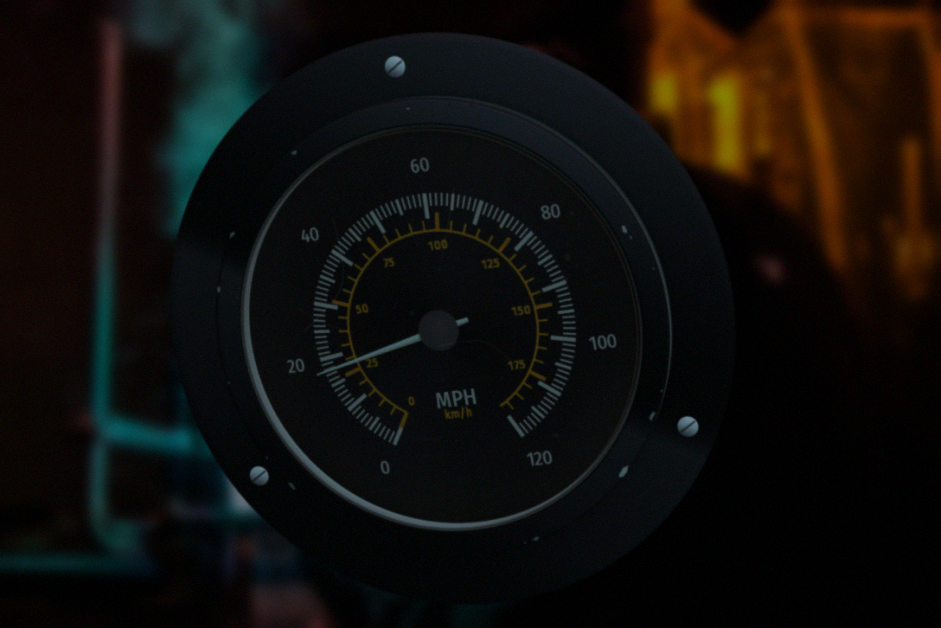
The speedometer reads 18 mph
